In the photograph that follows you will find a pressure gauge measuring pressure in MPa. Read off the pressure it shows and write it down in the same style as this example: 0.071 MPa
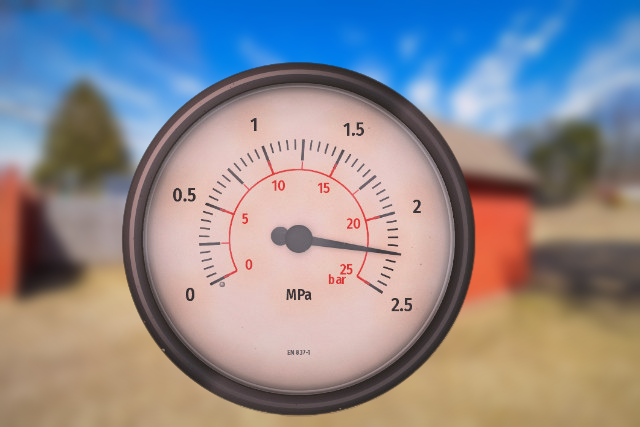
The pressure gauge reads 2.25 MPa
